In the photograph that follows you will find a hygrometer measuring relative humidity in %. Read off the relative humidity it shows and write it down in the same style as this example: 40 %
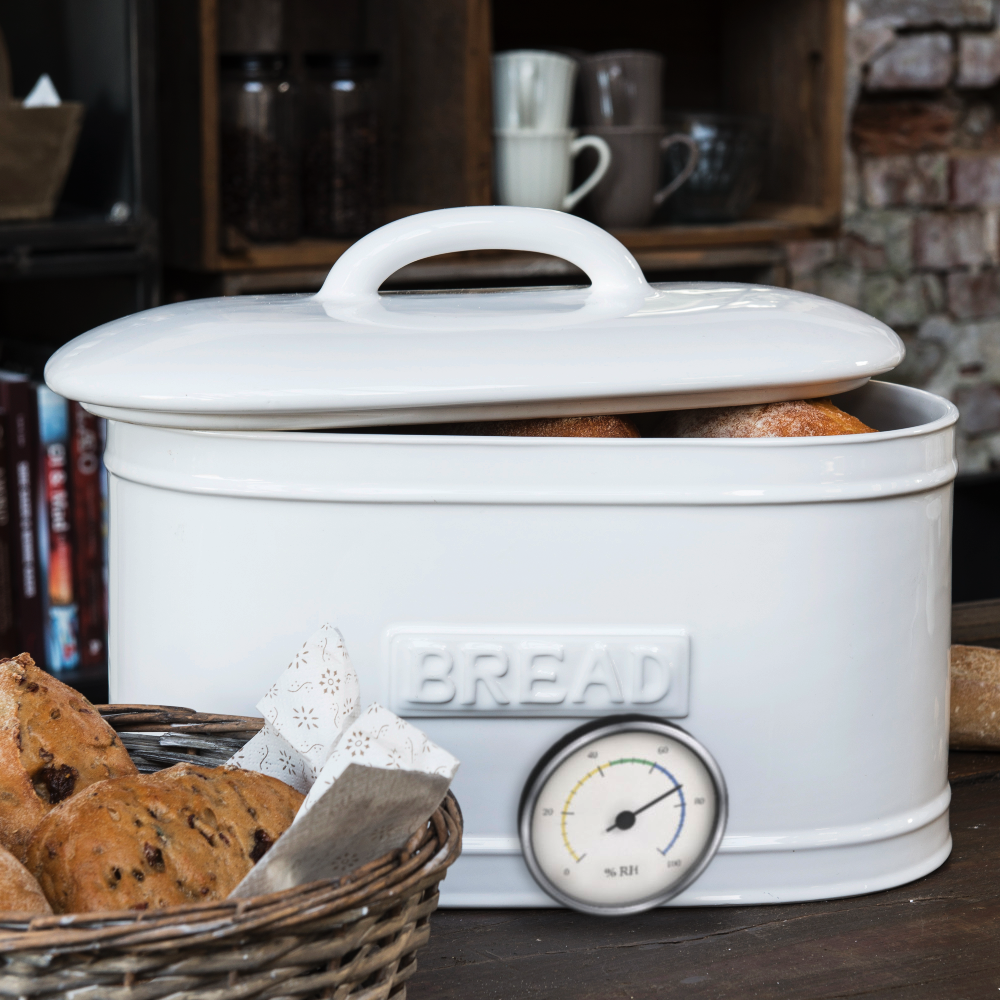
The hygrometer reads 72 %
